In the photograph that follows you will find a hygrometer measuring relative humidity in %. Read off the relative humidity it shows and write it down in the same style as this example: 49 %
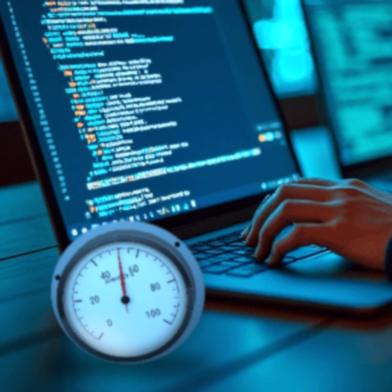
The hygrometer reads 52 %
